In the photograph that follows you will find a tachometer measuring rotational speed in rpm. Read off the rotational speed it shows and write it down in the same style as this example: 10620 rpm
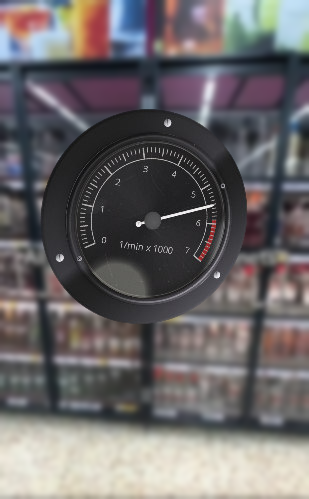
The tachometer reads 5500 rpm
